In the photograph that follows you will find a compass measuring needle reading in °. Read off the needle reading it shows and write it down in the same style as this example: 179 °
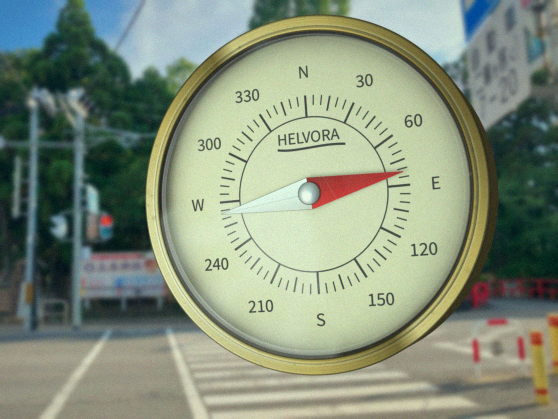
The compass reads 82.5 °
